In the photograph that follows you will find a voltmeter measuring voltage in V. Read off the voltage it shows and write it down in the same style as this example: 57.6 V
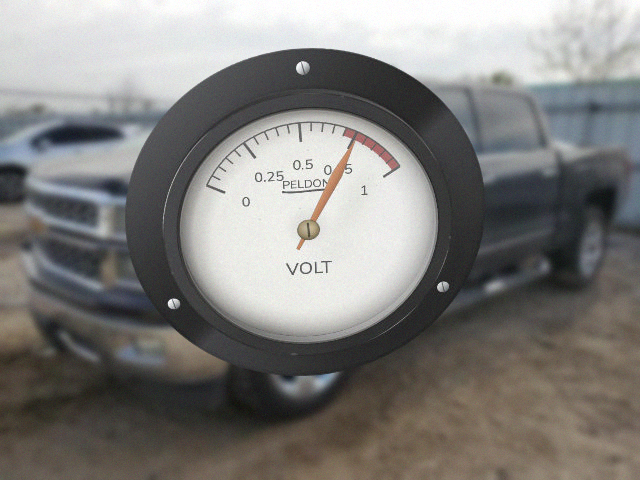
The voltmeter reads 0.75 V
